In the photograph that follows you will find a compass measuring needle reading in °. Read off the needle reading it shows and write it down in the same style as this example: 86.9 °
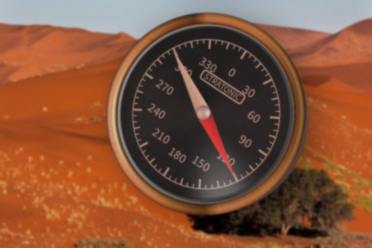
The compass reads 120 °
